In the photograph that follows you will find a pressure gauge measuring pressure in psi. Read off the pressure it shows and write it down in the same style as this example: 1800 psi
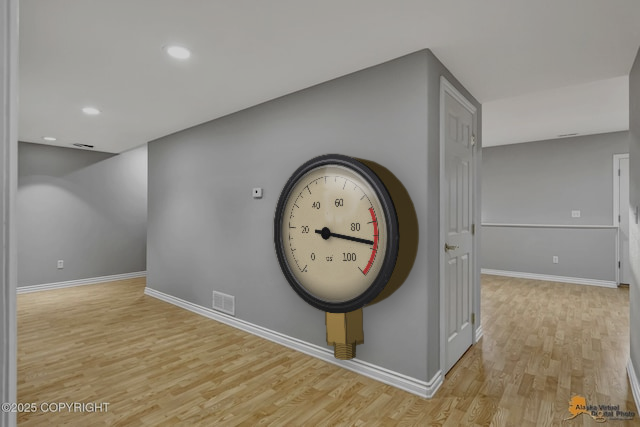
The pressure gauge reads 87.5 psi
